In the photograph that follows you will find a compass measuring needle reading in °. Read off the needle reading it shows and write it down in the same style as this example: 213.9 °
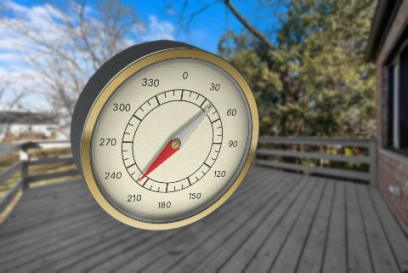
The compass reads 220 °
